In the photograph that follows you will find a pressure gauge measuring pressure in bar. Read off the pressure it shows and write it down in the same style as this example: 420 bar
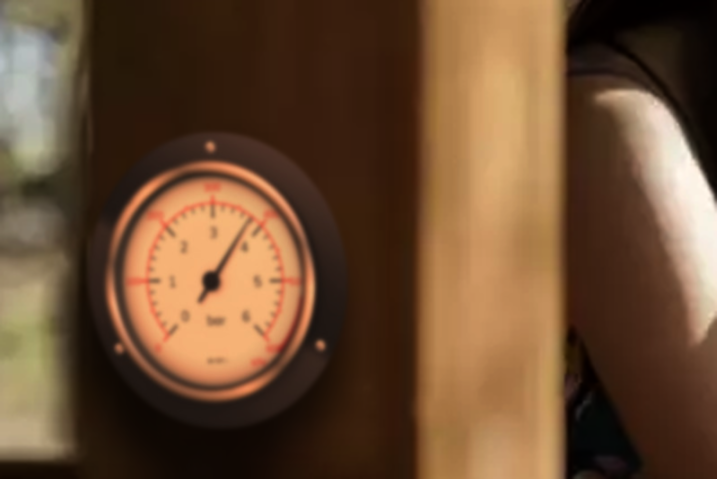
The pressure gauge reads 3.8 bar
